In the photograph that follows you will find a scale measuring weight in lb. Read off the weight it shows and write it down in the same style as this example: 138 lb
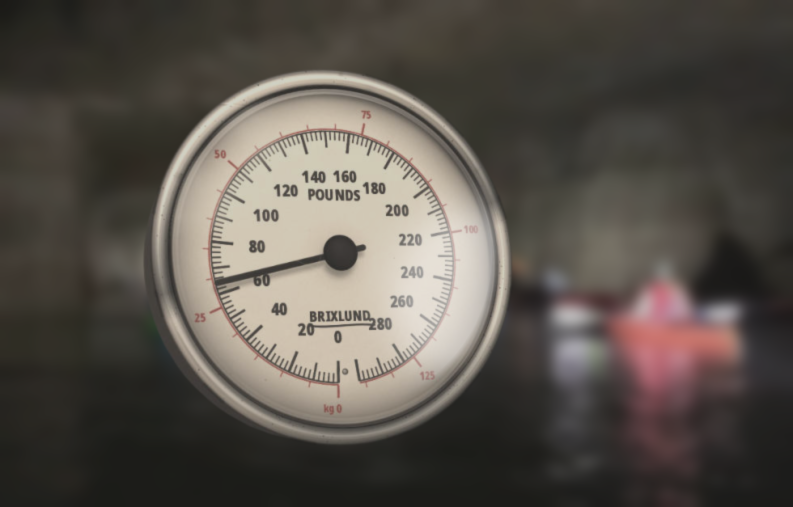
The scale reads 64 lb
